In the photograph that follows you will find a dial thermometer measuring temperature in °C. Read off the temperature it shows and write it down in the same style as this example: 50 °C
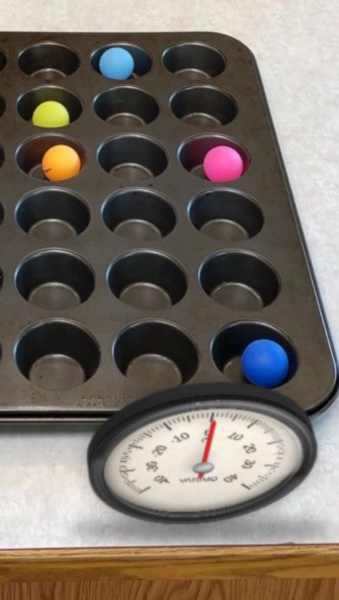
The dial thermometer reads 0 °C
